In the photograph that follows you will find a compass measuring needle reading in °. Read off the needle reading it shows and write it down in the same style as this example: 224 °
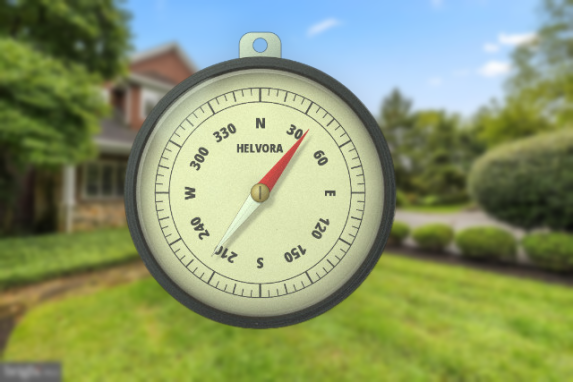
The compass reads 37.5 °
